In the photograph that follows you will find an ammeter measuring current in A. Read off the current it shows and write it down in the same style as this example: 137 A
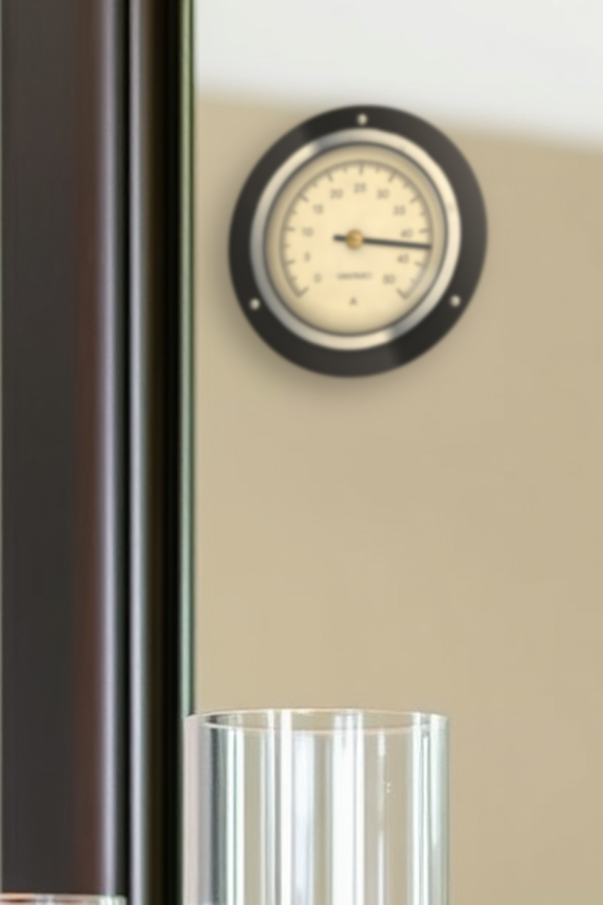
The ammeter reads 42.5 A
